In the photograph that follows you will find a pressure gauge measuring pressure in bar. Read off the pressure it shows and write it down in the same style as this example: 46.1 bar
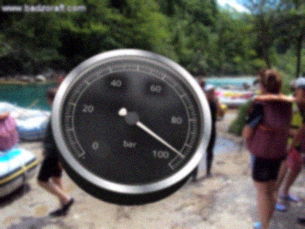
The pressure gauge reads 95 bar
